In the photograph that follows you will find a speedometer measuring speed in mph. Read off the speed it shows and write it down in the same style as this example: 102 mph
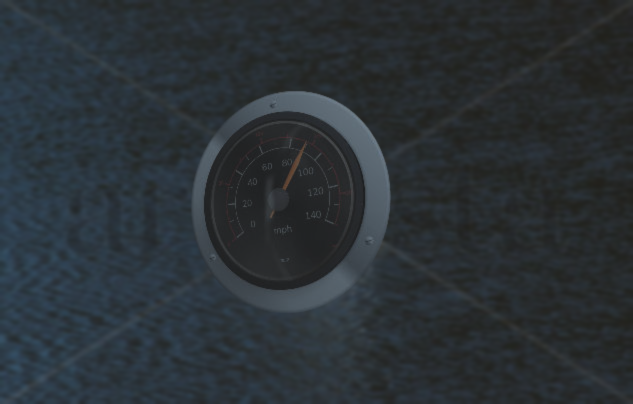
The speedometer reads 90 mph
